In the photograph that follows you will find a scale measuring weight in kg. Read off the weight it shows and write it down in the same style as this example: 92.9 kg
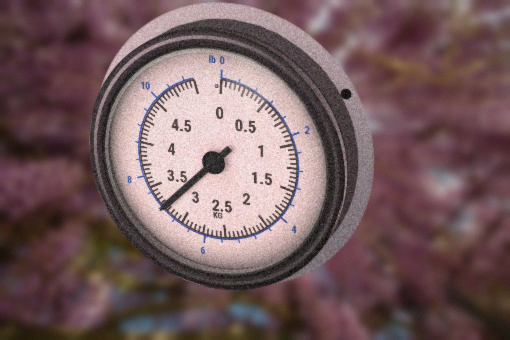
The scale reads 3.25 kg
